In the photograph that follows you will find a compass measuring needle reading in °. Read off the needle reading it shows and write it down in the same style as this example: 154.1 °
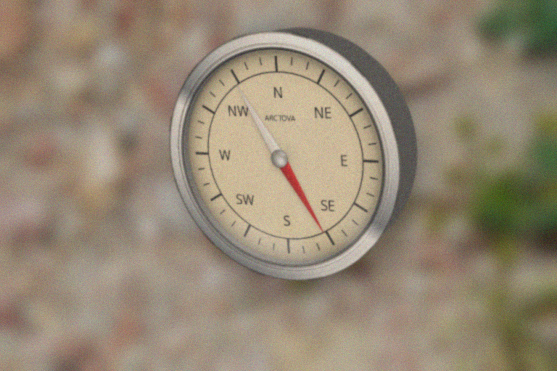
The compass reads 150 °
